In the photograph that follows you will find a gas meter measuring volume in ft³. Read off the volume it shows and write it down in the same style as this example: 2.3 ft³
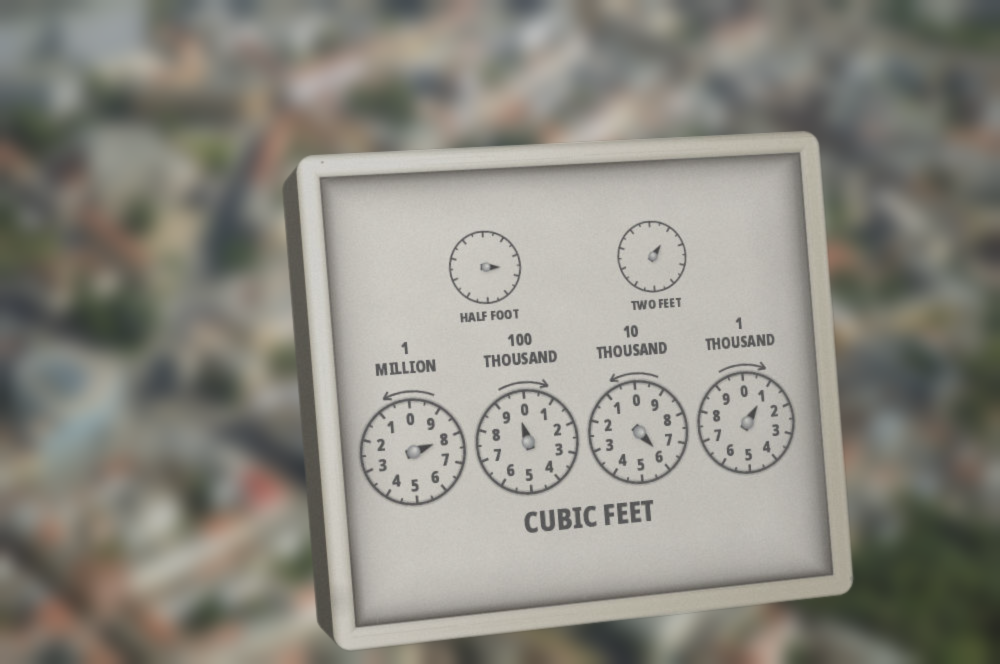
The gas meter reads 796100 ft³
